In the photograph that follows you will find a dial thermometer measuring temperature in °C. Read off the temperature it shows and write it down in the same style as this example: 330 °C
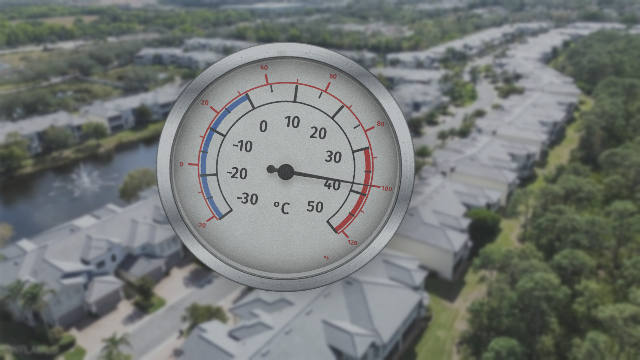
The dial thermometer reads 37.5 °C
